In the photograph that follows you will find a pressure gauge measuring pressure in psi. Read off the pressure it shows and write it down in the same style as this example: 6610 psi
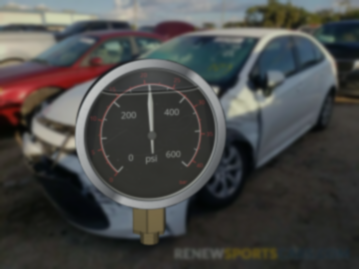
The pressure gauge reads 300 psi
